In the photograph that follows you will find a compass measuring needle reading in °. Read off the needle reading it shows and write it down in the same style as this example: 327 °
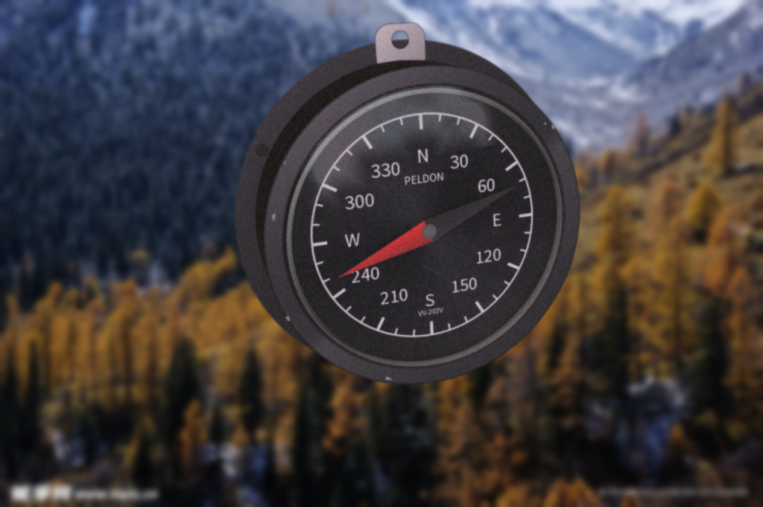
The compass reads 250 °
